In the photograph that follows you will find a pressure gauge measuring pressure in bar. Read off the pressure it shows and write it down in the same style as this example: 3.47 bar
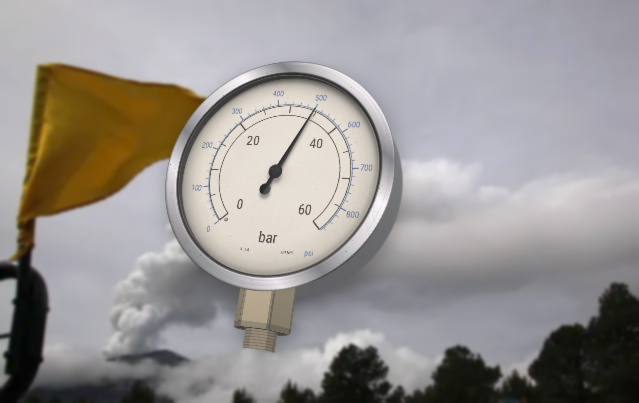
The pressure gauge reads 35 bar
